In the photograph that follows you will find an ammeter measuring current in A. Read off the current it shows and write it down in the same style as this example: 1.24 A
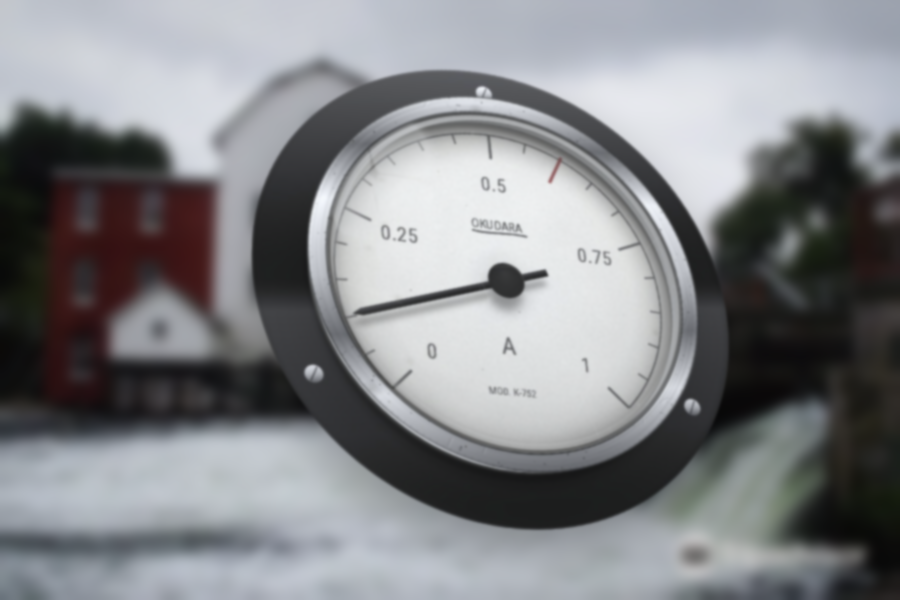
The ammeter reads 0.1 A
